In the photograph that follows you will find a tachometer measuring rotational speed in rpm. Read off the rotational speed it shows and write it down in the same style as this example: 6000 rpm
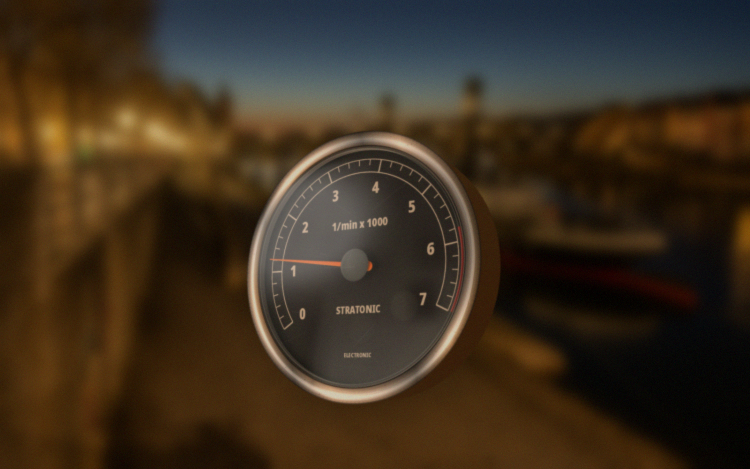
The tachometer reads 1200 rpm
